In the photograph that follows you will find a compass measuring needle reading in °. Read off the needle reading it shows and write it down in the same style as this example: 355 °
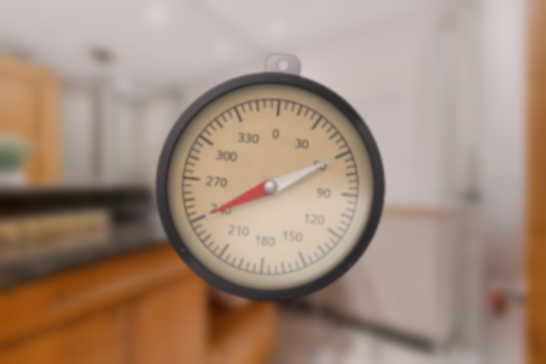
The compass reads 240 °
